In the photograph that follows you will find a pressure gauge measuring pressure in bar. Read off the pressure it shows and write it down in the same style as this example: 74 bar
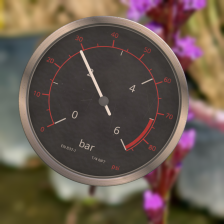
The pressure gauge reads 2 bar
